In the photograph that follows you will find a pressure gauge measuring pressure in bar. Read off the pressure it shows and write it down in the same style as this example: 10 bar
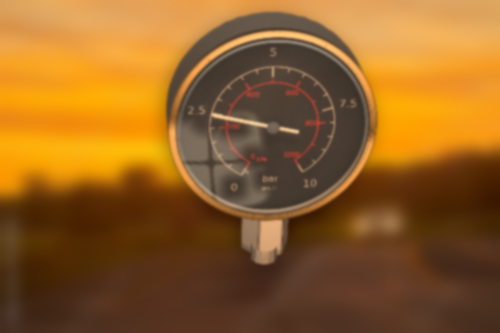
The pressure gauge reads 2.5 bar
